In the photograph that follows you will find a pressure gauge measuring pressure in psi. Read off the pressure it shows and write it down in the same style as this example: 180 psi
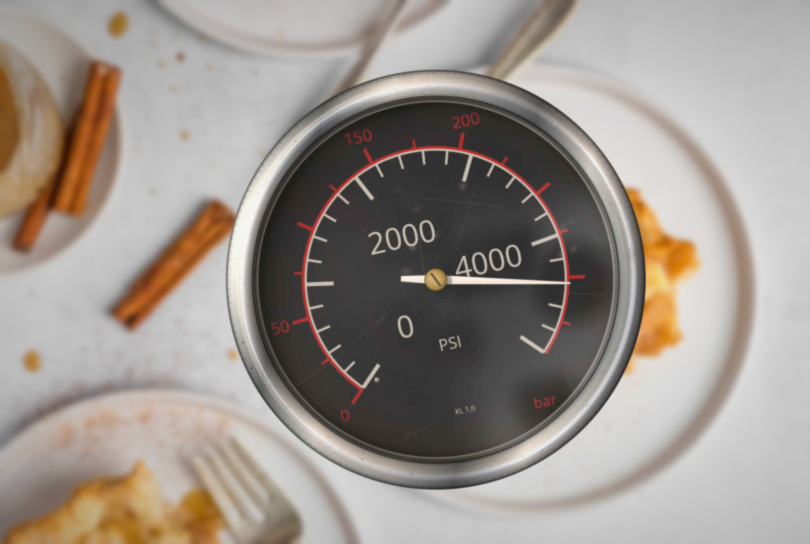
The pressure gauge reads 4400 psi
